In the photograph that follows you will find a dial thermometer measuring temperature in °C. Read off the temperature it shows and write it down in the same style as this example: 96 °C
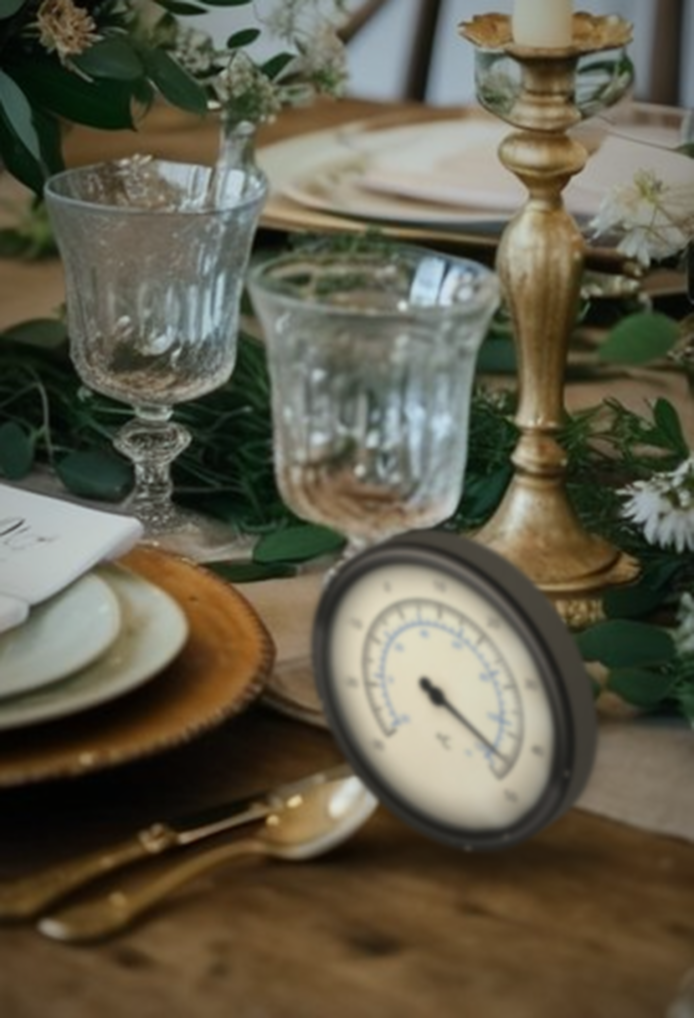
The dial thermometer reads 45 °C
